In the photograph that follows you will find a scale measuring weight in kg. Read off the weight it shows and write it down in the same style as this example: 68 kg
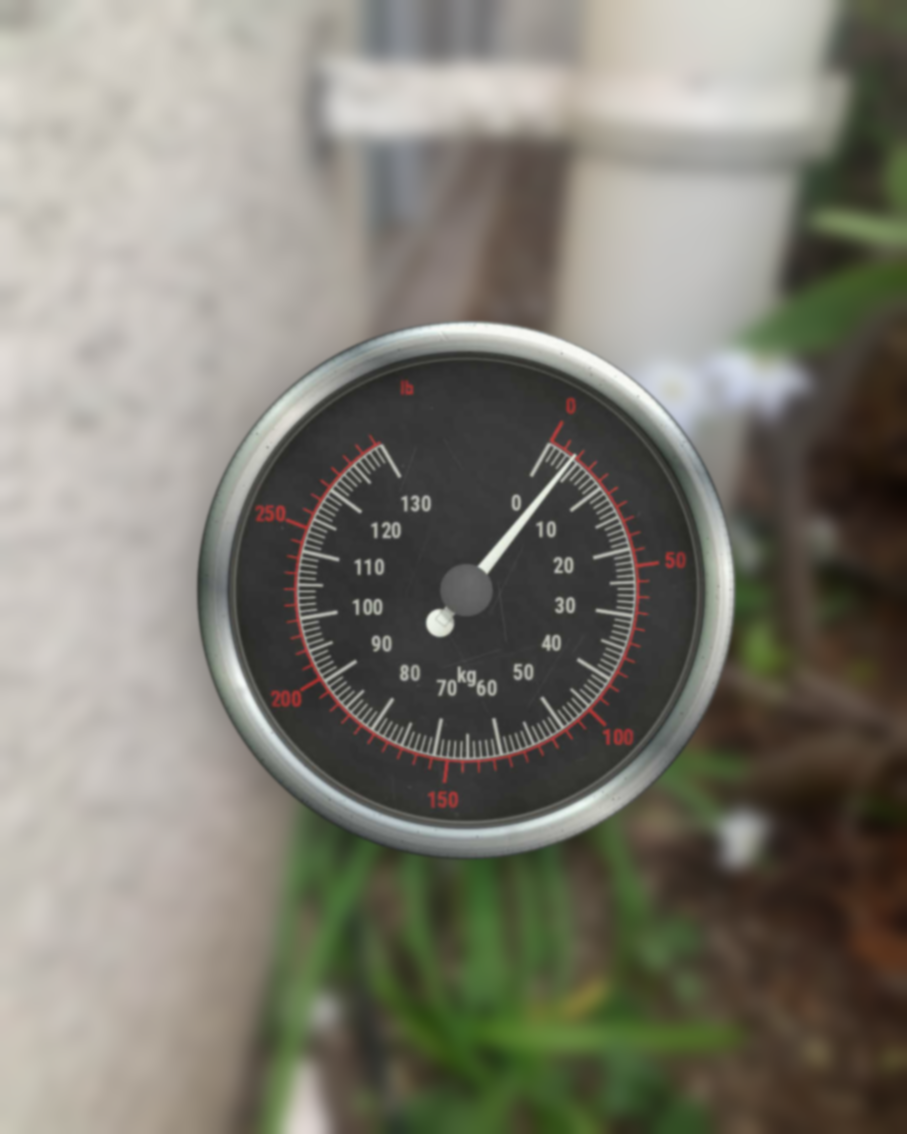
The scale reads 4 kg
